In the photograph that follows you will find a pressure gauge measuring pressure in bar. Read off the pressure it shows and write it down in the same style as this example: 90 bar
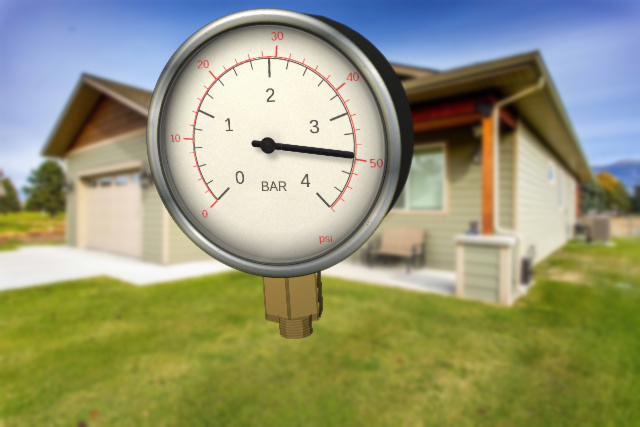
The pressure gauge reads 3.4 bar
